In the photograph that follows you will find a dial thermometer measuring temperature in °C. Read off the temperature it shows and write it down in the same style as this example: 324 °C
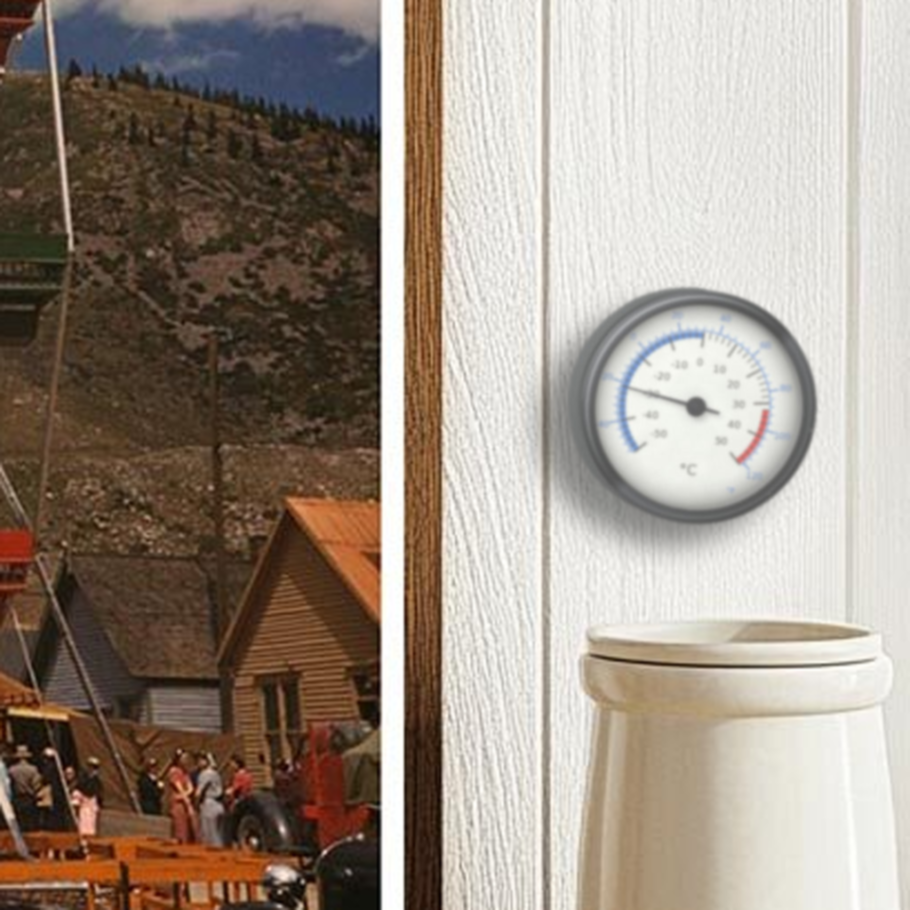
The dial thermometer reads -30 °C
